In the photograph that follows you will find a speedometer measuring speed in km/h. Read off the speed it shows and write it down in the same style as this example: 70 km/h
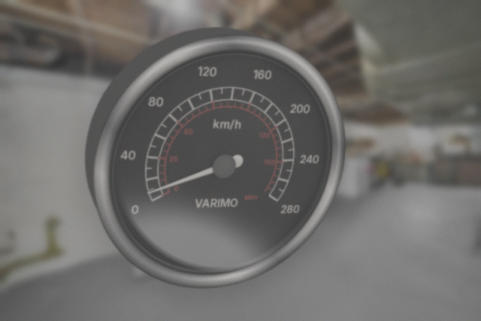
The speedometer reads 10 km/h
